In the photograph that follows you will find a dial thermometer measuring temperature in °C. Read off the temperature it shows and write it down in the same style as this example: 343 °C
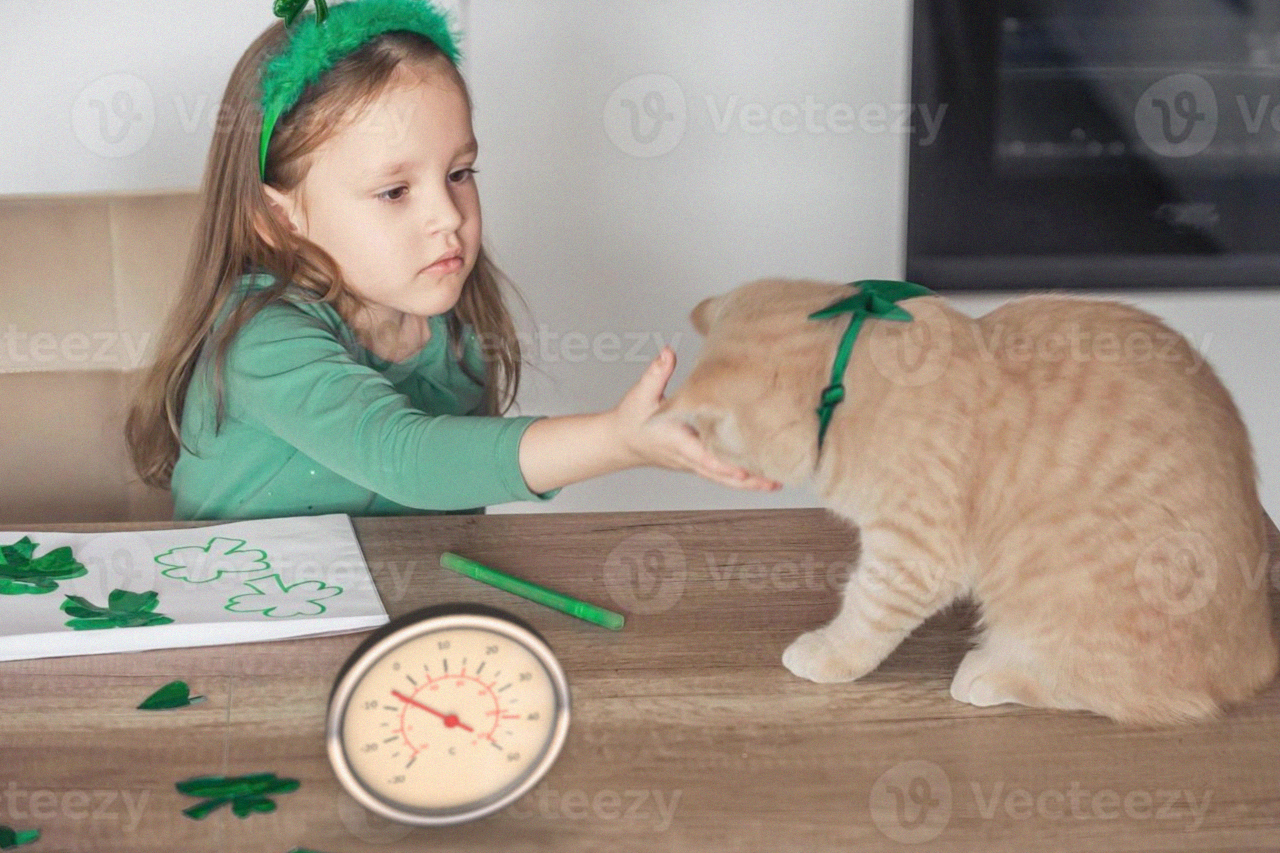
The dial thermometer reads -5 °C
